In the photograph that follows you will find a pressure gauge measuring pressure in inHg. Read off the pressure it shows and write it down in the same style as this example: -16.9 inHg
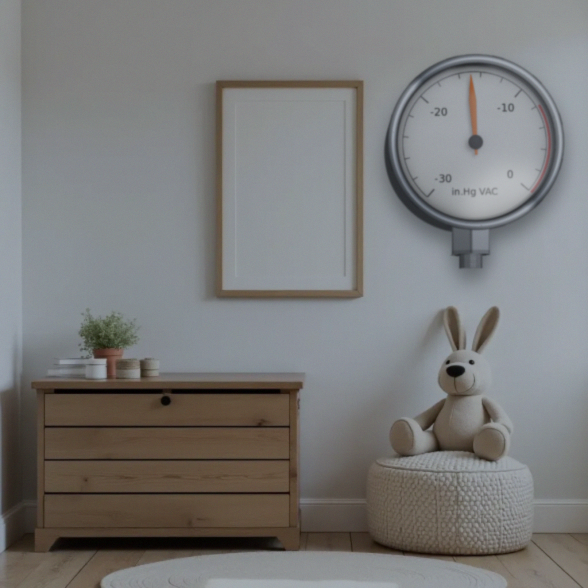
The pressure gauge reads -15 inHg
